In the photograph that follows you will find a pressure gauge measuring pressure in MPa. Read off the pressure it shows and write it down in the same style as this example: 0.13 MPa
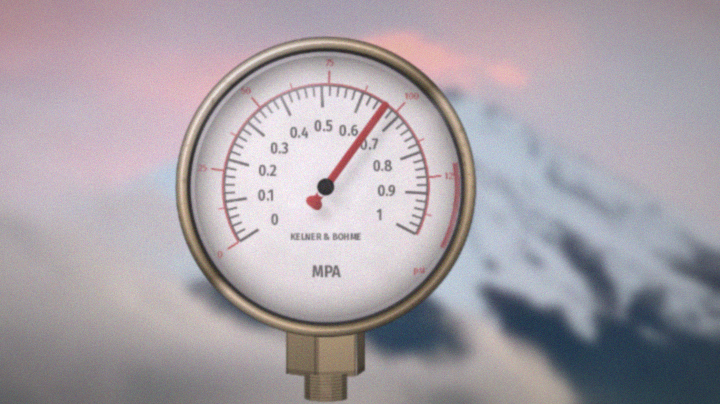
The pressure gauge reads 0.66 MPa
